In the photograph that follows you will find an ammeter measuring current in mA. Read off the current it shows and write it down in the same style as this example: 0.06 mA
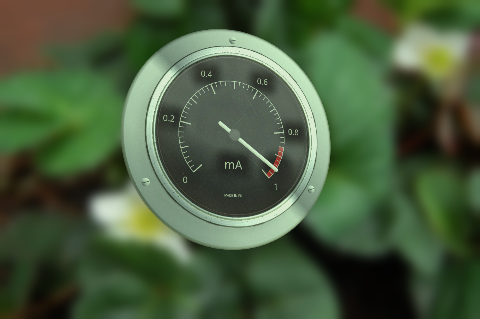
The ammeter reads 0.96 mA
